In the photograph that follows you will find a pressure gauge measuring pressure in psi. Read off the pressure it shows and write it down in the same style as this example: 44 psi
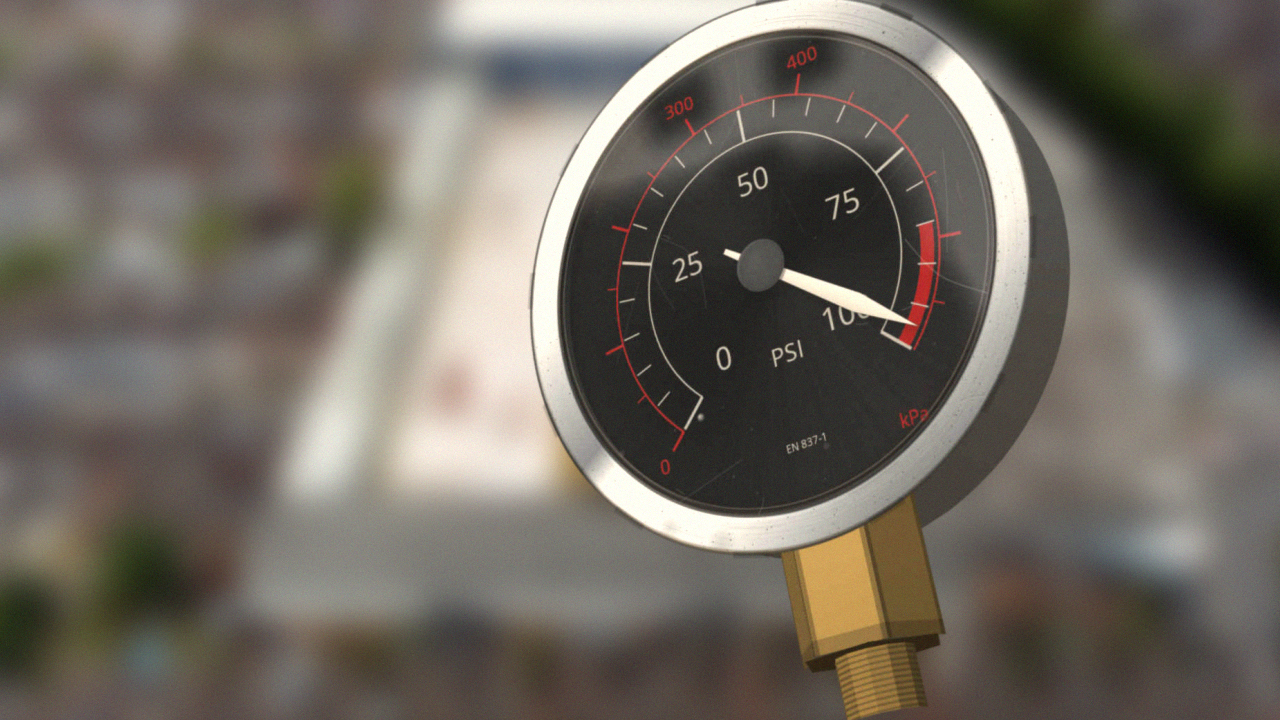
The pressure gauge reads 97.5 psi
